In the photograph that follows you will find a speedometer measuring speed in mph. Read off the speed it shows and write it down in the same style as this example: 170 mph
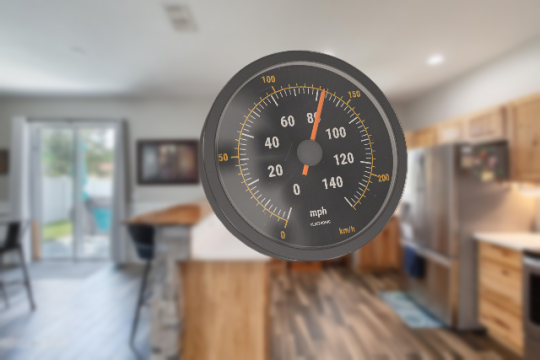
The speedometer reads 82 mph
